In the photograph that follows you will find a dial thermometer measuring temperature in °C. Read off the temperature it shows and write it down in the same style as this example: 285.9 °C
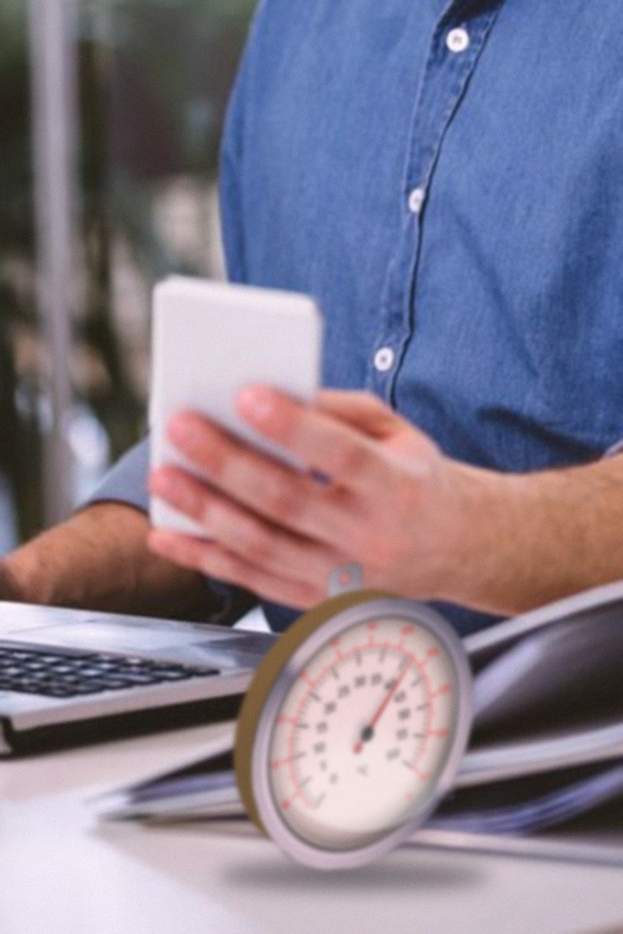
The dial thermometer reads 40 °C
